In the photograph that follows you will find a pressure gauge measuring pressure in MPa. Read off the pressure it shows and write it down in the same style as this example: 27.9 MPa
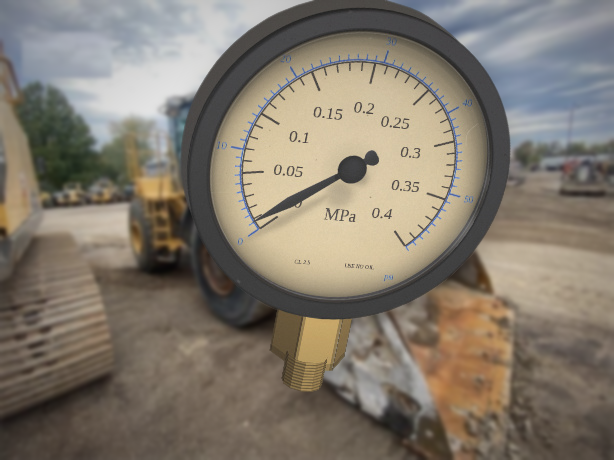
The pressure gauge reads 0.01 MPa
